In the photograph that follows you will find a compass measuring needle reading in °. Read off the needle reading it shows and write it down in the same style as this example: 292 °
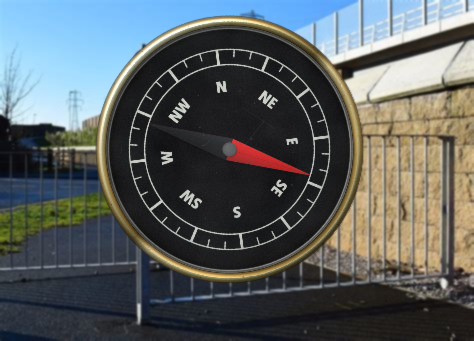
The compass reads 115 °
